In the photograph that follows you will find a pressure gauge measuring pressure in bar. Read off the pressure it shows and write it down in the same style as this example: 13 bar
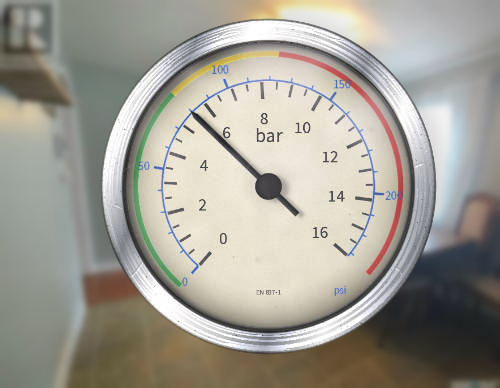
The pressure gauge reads 5.5 bar
